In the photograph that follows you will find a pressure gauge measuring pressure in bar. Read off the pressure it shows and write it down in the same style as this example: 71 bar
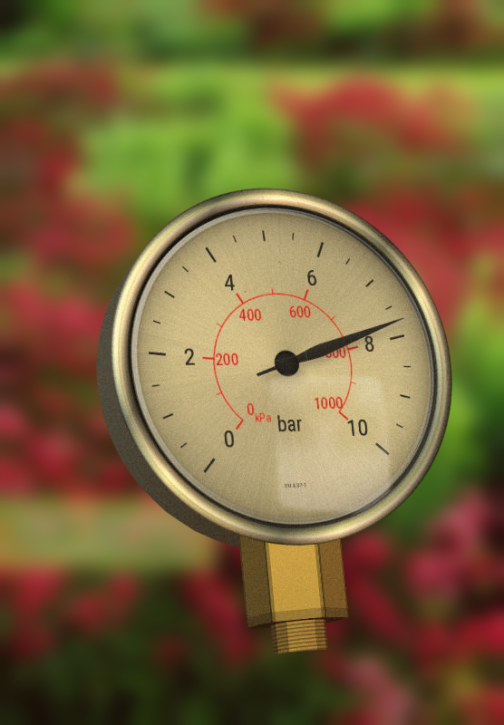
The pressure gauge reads 7.75 bar
